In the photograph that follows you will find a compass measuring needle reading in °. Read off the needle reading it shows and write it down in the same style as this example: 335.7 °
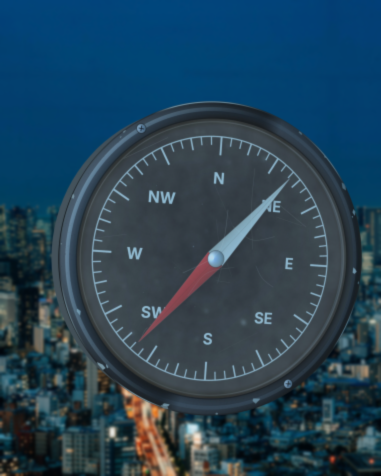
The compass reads 220 °
